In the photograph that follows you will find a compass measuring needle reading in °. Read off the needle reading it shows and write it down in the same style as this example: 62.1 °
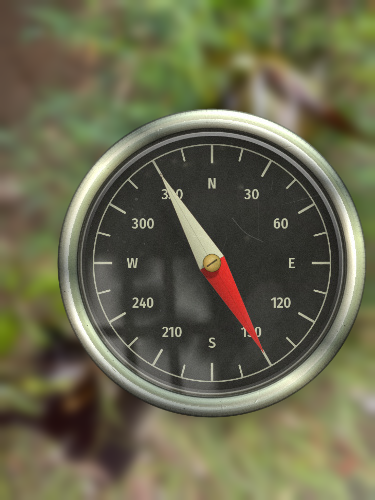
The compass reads 150 °
